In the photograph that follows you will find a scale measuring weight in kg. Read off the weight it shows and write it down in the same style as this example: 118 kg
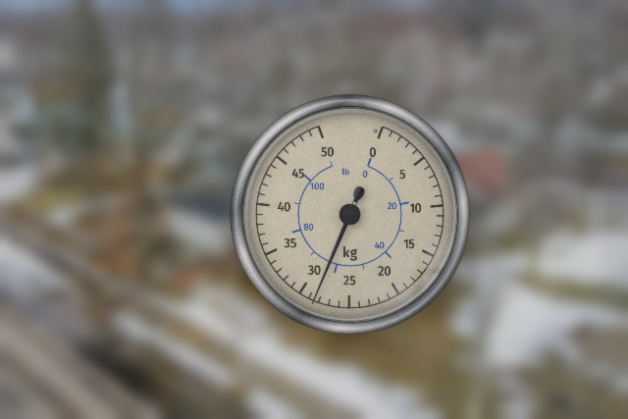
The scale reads 28.5 kg
